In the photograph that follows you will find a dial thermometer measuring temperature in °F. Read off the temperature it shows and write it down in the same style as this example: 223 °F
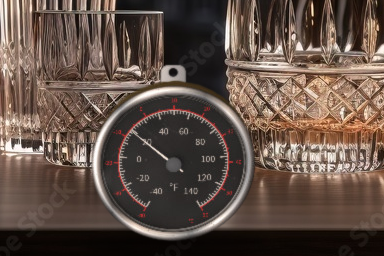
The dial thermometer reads 20 °F
